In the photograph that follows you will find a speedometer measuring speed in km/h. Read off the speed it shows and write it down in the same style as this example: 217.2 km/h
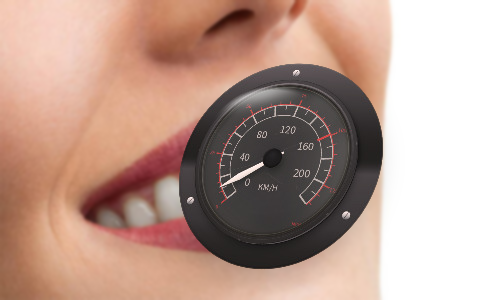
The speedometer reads 10 km/h
